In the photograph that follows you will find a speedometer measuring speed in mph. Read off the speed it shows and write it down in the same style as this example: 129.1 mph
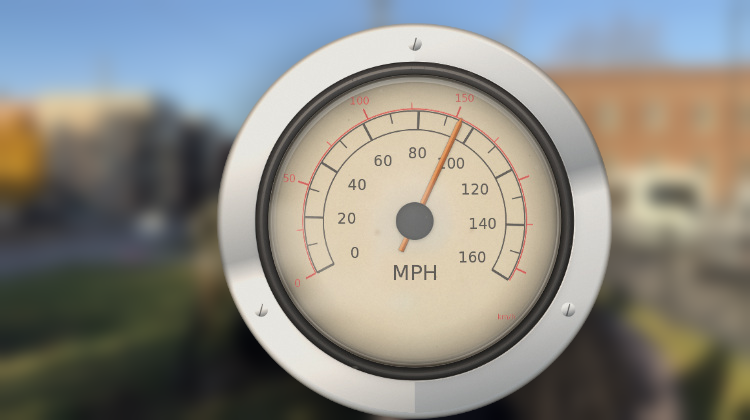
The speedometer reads 95 mph
